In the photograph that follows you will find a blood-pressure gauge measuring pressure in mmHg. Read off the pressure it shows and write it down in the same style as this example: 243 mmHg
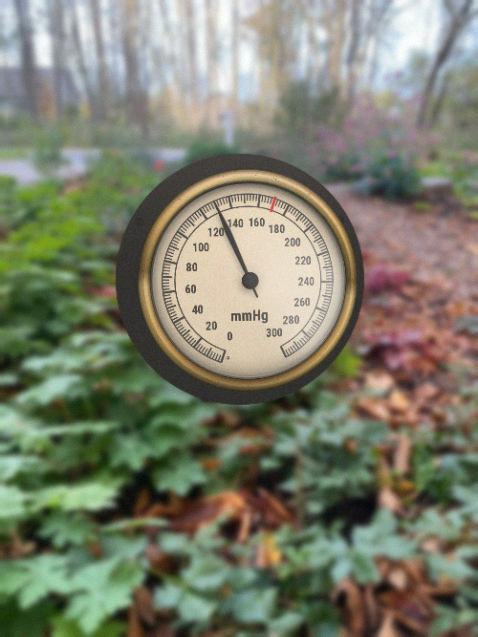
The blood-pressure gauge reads 130 mmHg
